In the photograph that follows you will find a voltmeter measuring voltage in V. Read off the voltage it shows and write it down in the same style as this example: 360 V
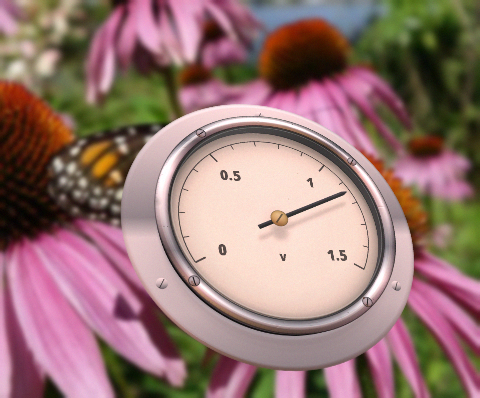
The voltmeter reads 1.15 V
